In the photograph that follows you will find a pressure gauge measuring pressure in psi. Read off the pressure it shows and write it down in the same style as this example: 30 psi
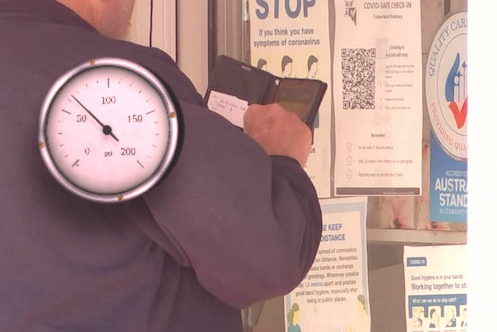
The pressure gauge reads 65 psi
